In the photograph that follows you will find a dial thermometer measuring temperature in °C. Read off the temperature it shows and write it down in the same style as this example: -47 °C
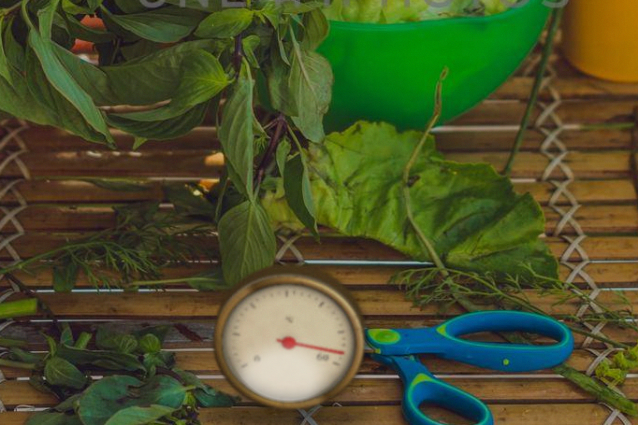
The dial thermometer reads 56 °C
